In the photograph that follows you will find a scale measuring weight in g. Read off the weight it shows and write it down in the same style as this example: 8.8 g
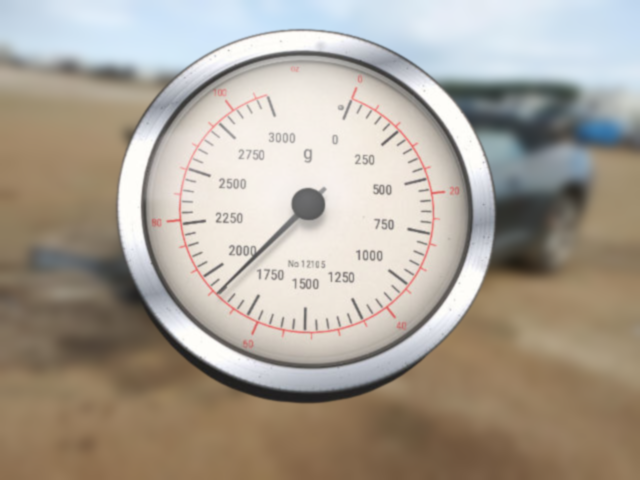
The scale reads 1900 g
